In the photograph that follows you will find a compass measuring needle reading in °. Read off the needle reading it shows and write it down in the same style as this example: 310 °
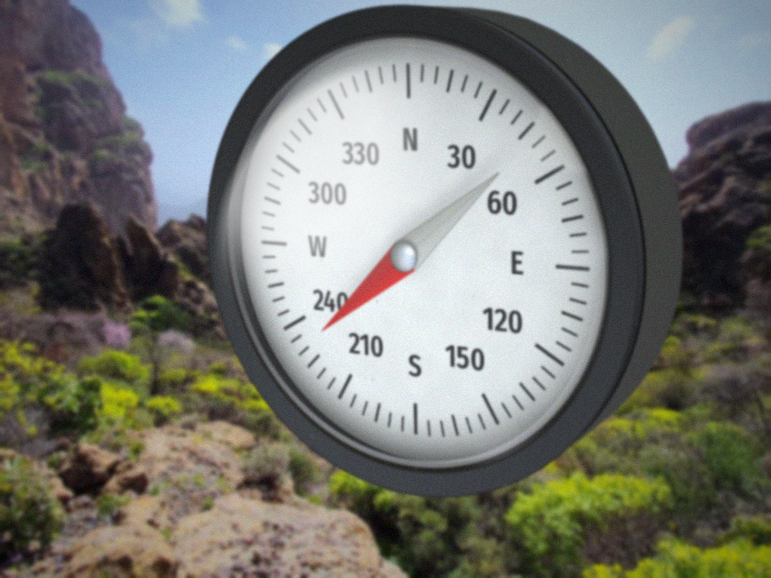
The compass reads 230 °
